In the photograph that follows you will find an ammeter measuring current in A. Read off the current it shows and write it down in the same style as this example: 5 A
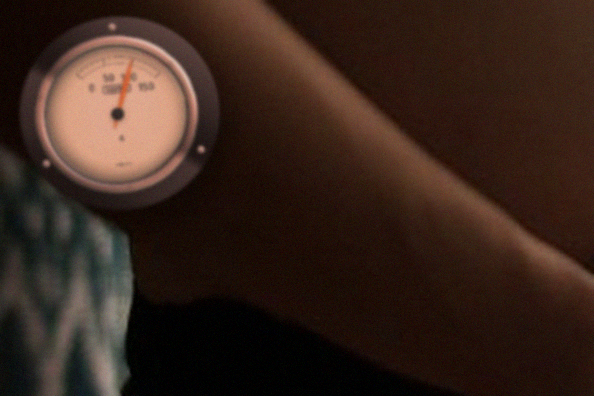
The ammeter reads 100 A
